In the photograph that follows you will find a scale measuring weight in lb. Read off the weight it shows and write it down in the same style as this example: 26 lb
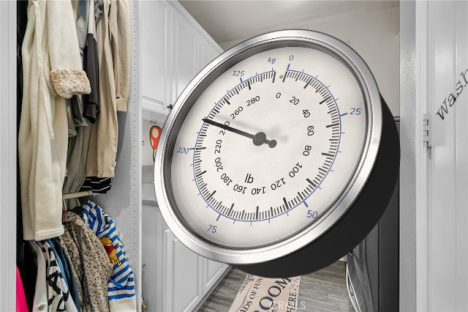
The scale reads 240 lb
